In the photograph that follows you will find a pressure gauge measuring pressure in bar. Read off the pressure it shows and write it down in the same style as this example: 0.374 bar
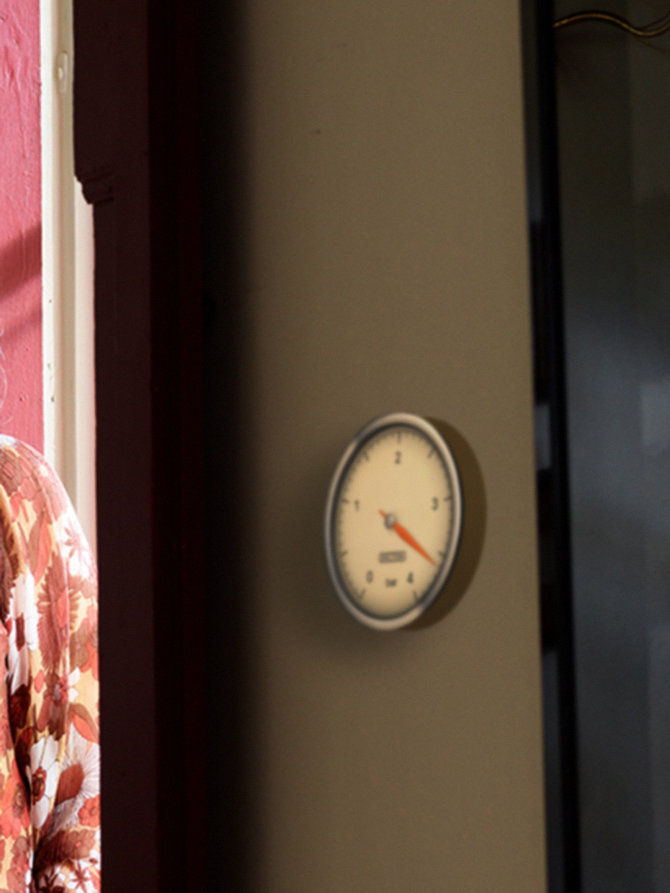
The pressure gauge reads 3.6 bar
